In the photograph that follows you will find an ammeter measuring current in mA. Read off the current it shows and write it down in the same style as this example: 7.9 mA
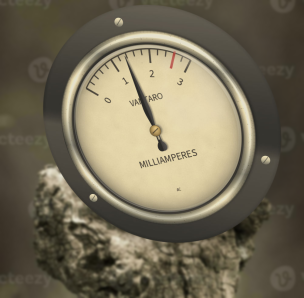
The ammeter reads 1.4 mA
